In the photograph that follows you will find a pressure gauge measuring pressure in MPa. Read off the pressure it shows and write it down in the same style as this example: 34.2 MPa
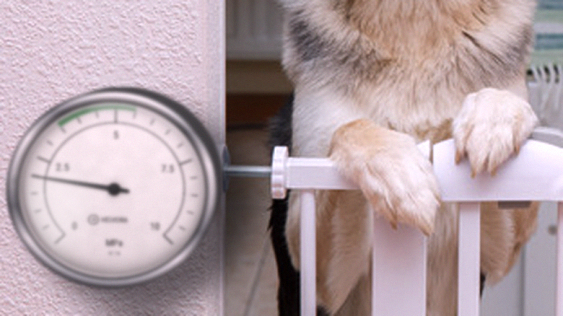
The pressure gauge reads 2 MPa
